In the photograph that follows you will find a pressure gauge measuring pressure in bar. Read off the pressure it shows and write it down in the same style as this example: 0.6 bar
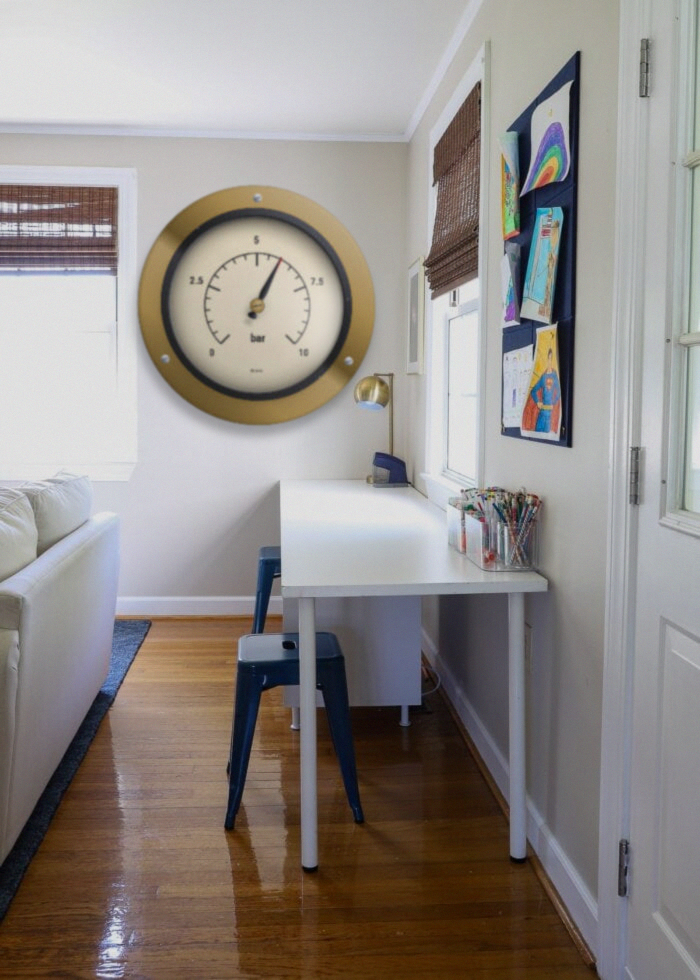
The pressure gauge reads 6 bar
